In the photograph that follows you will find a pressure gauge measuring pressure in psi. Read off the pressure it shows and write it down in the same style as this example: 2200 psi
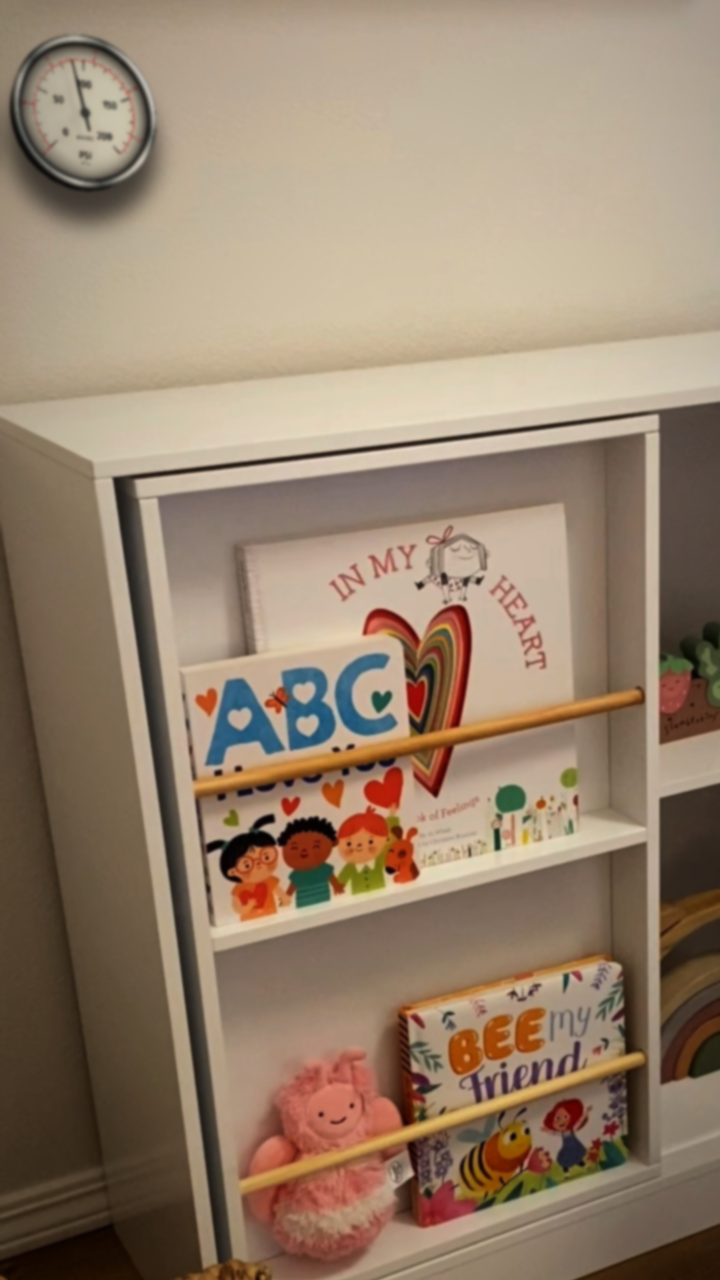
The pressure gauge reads 90 psi
